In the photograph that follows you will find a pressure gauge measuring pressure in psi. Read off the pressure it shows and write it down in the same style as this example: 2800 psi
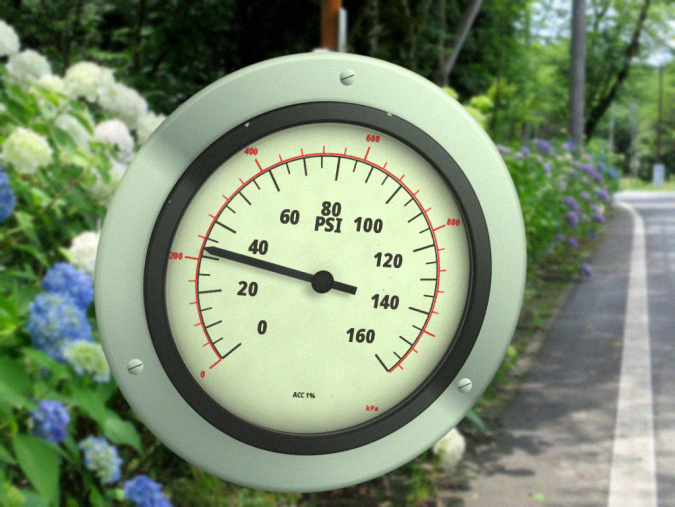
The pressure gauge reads 32.5 psi
